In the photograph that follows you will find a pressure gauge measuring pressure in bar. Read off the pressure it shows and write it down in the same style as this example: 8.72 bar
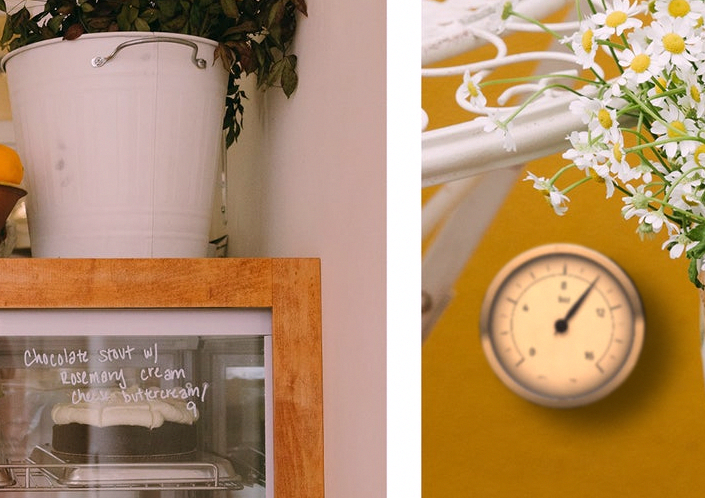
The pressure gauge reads 10 bar
